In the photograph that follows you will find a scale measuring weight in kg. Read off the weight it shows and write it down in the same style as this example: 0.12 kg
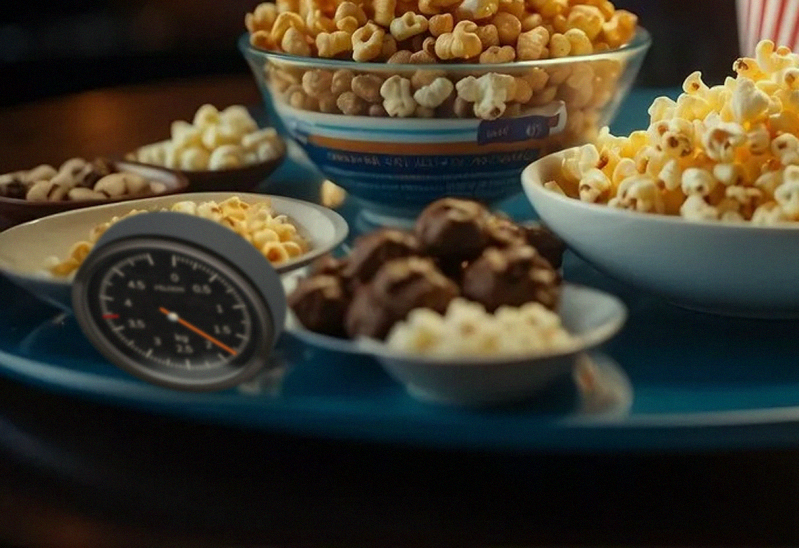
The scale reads 1.75 kg
